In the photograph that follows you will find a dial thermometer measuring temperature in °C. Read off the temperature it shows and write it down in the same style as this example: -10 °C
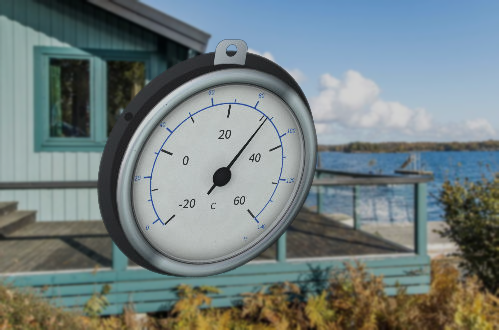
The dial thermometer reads 30 °C
